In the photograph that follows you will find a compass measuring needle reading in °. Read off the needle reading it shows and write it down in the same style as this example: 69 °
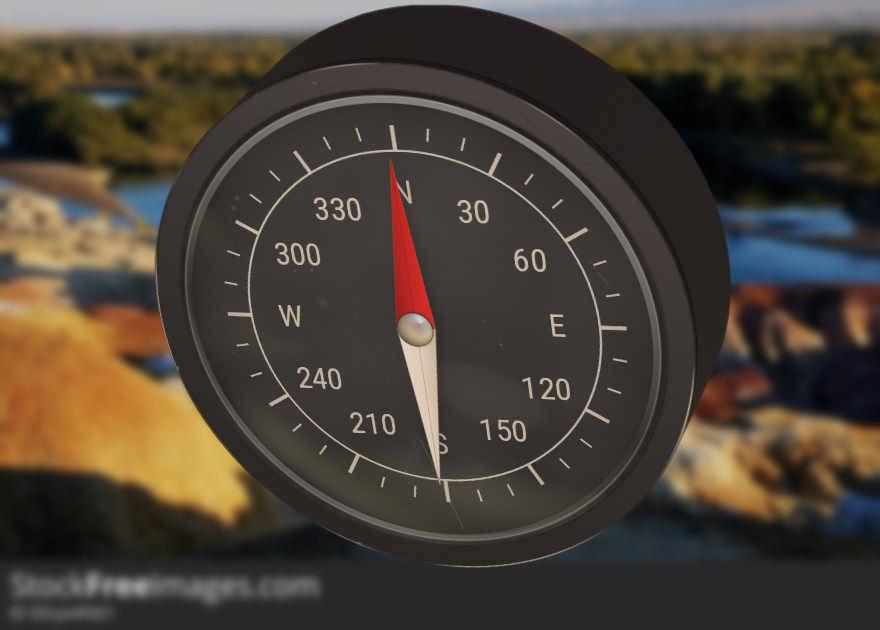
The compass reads 0 °
